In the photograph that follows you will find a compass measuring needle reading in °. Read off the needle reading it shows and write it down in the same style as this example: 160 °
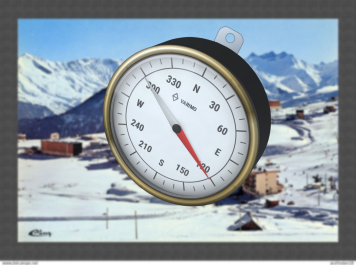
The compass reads 120 °
